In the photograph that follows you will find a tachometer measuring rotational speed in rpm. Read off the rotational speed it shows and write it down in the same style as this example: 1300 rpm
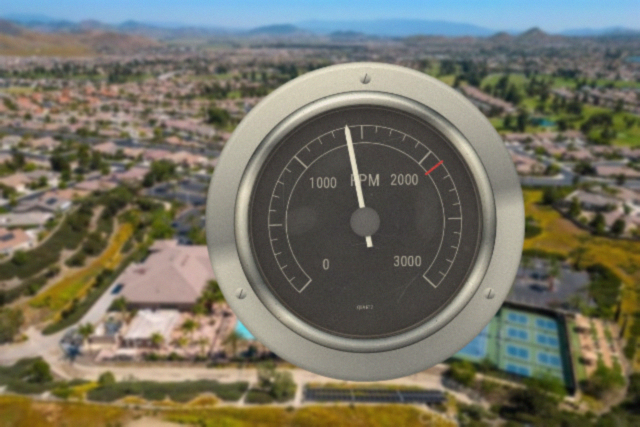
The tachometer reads 1400 rpm
